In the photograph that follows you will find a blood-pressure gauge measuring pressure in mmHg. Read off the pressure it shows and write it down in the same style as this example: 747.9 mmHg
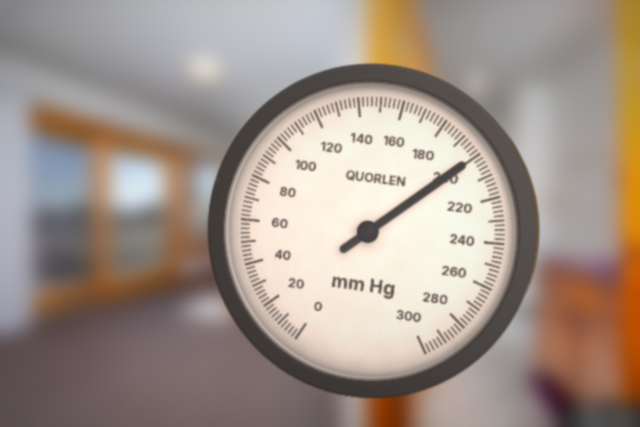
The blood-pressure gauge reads 200 mmHg
